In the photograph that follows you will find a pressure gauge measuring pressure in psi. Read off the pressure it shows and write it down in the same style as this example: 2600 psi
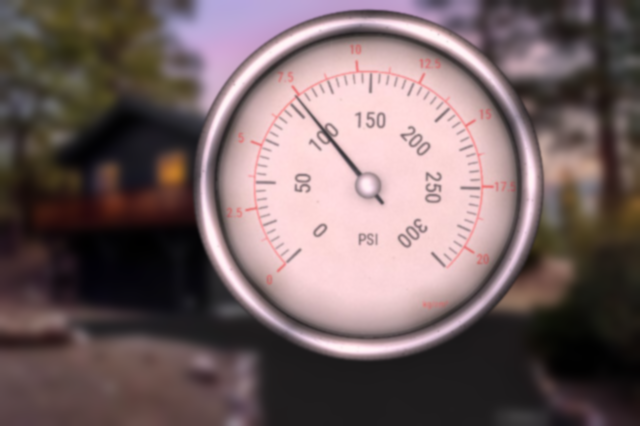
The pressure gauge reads 105 psi
